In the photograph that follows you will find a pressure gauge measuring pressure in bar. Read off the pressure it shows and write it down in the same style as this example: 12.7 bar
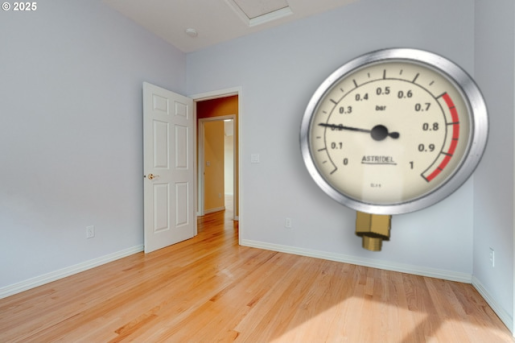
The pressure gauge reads 0.2 bar
